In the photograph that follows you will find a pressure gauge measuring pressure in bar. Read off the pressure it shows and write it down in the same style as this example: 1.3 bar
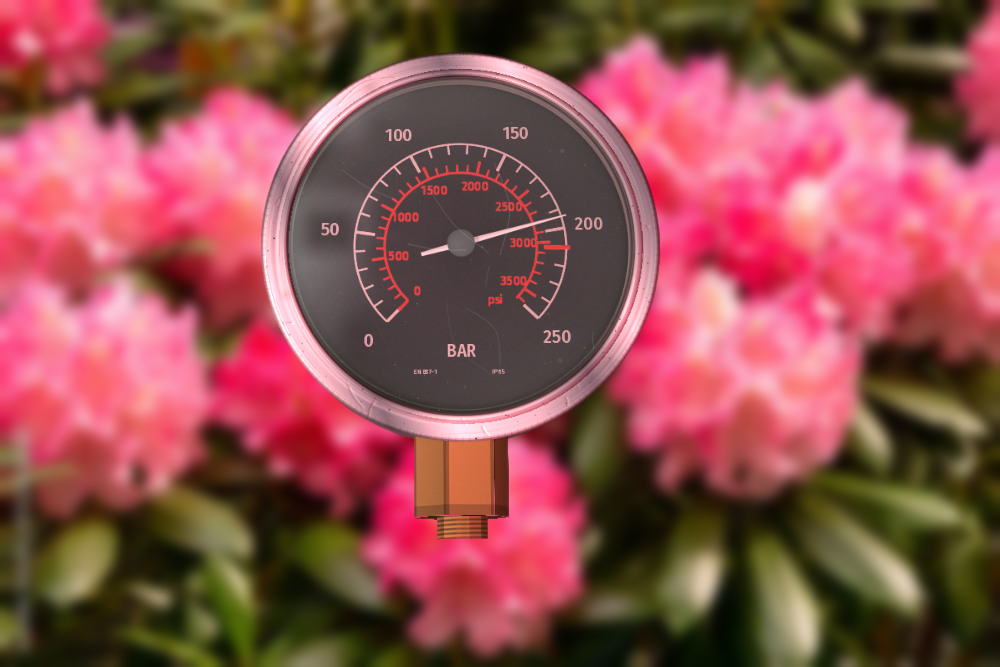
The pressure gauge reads 195 bar
